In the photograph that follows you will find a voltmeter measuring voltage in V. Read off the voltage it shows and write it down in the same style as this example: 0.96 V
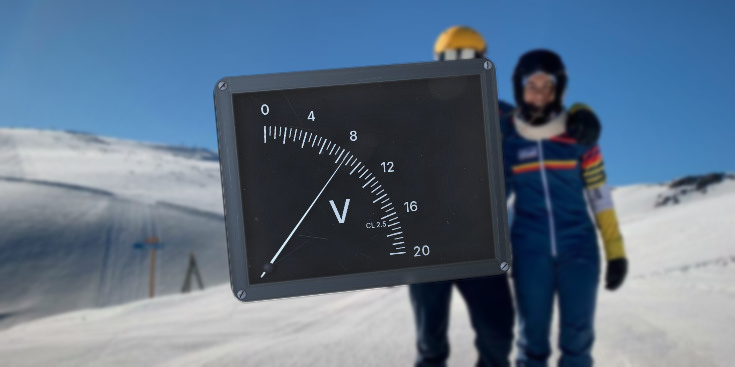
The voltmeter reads 8.5 V
